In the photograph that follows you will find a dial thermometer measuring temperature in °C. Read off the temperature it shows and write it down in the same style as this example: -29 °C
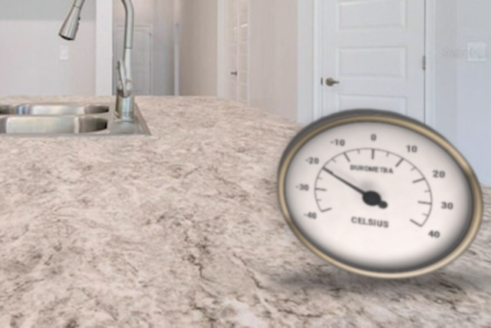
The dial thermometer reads -20 °C
